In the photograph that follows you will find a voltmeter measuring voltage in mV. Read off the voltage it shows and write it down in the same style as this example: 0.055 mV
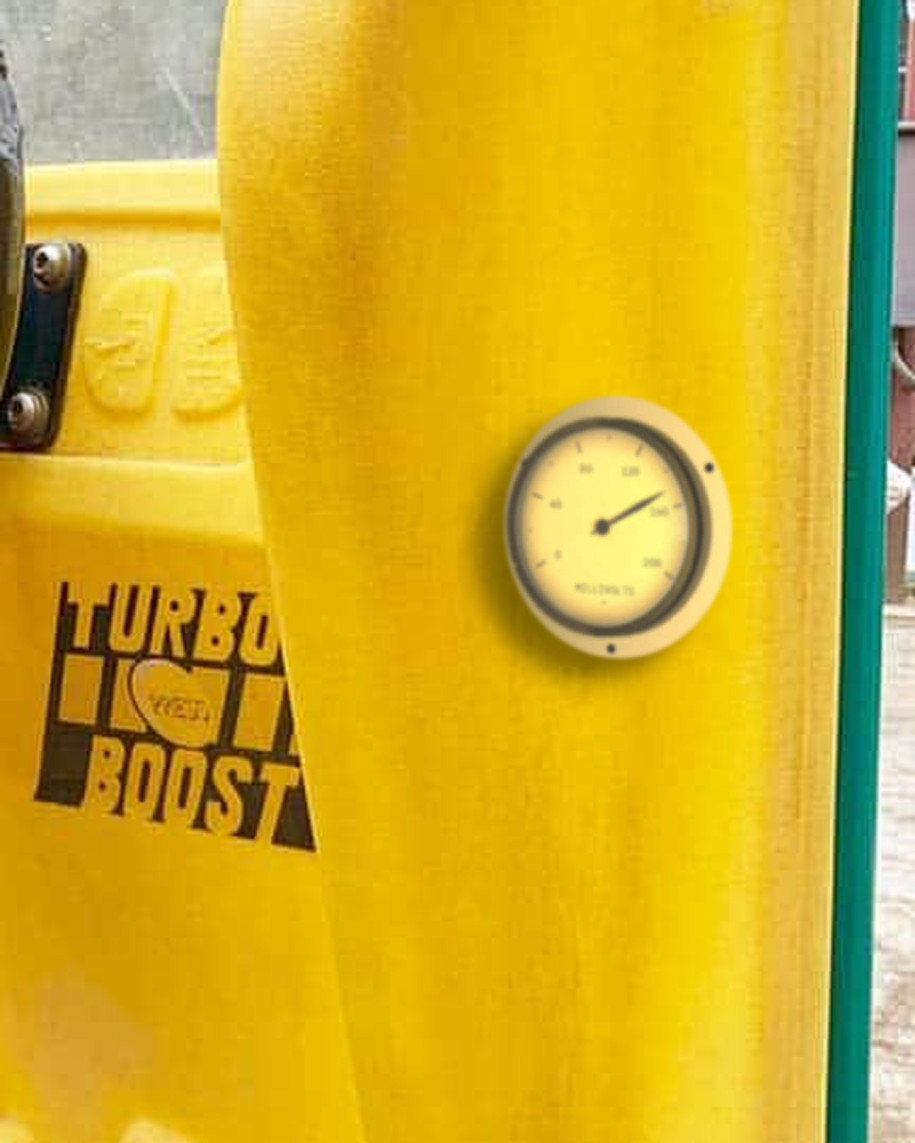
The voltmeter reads 150 mV
